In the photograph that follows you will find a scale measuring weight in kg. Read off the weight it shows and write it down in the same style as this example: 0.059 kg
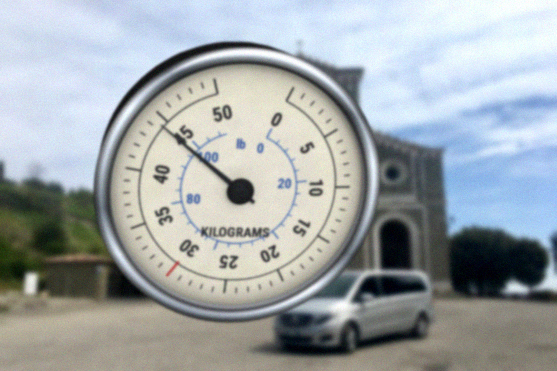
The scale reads 44.5 kg
